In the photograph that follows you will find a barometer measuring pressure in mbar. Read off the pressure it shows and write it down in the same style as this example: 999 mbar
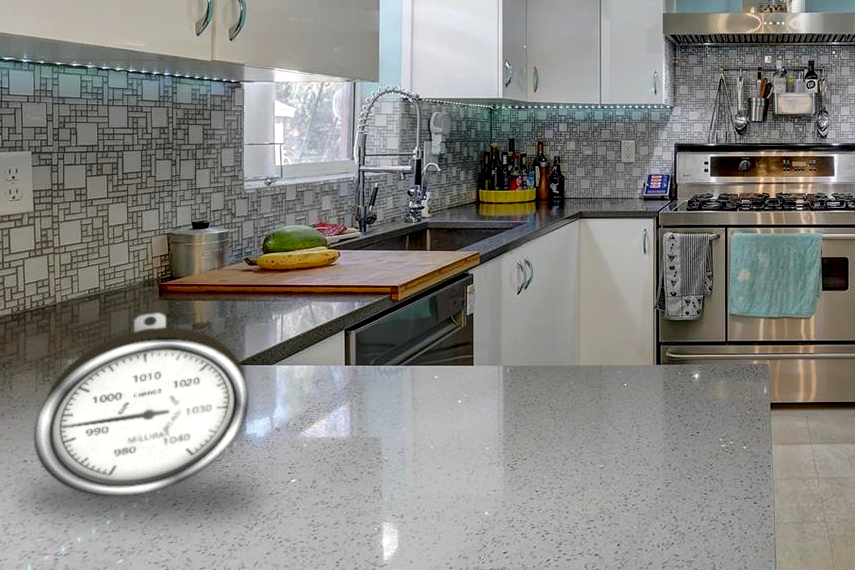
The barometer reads 993 mbar
